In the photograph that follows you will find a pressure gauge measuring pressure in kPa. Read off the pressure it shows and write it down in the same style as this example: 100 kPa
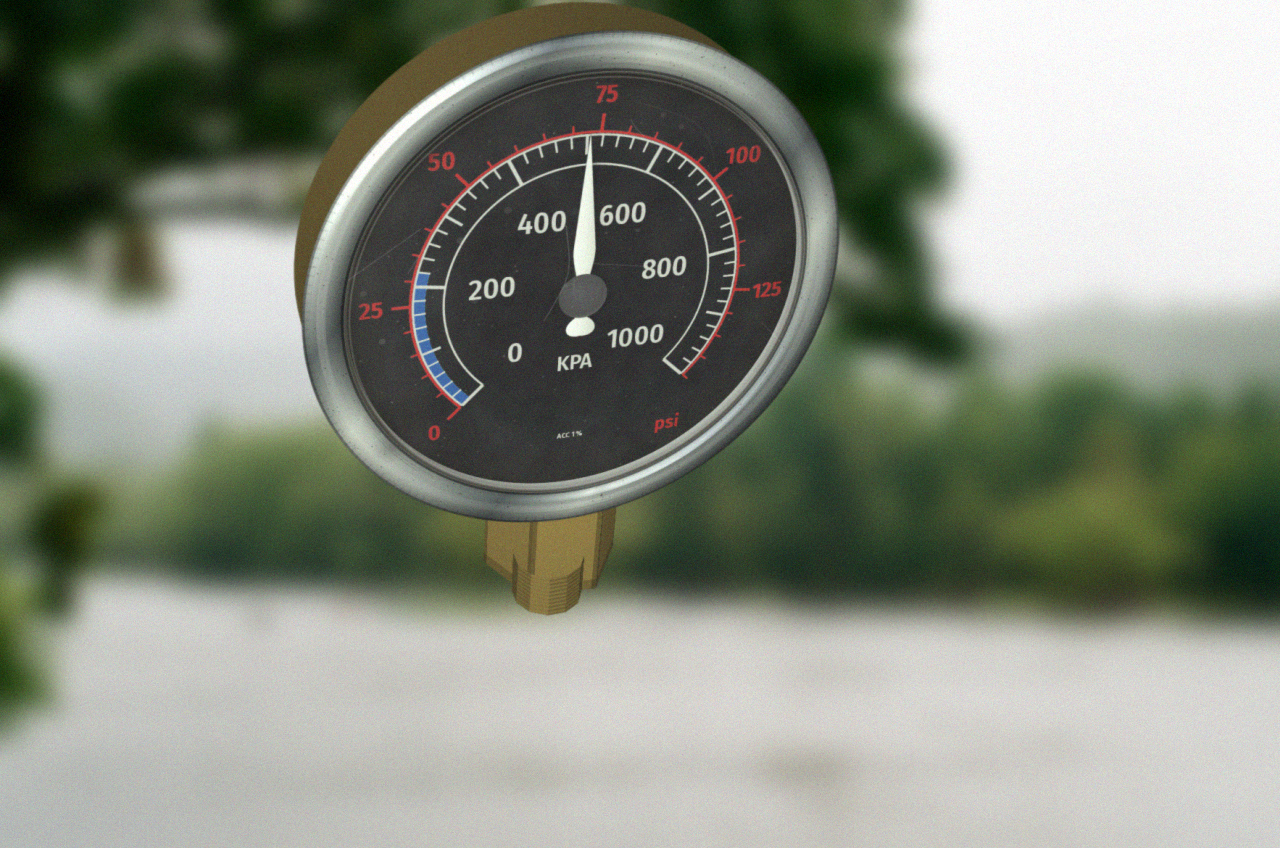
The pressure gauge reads 500 kPa
